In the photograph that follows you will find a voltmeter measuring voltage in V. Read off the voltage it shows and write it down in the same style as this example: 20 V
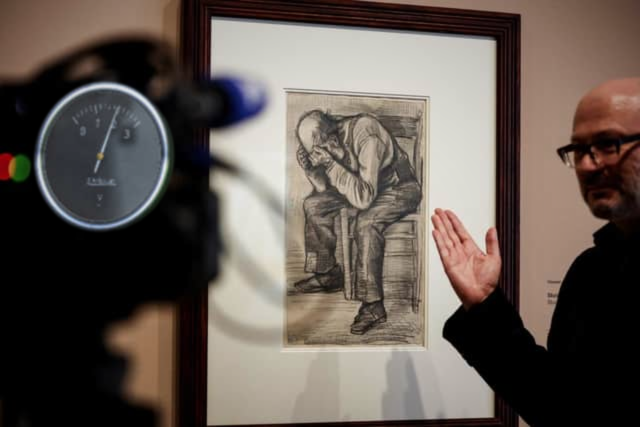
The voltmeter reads 2 V
